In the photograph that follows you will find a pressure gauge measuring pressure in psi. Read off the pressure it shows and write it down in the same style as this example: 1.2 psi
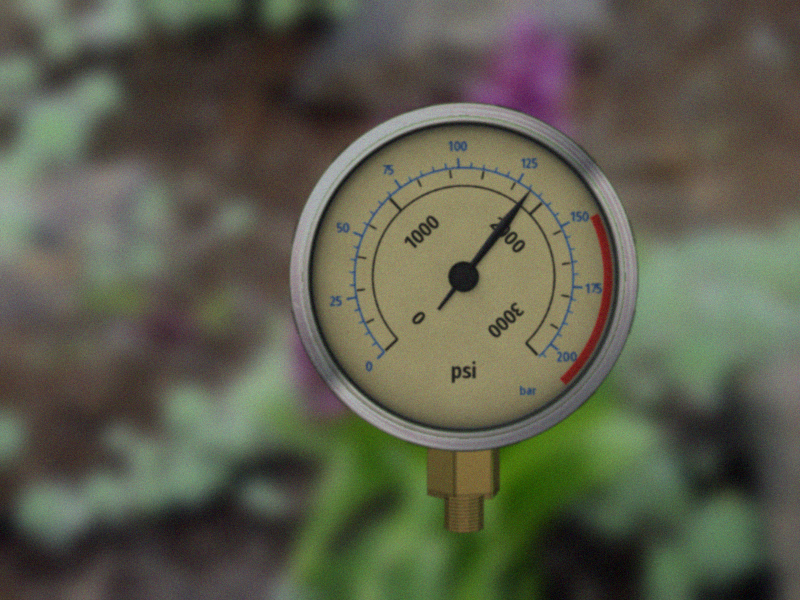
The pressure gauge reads 1900 psi
